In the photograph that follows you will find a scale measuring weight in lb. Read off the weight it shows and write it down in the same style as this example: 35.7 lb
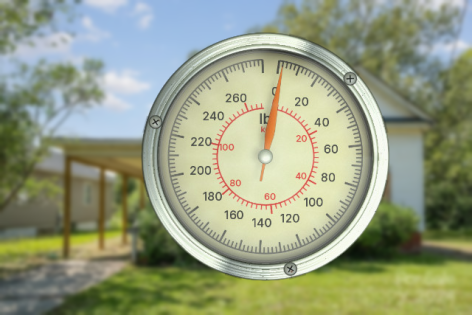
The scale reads 2 lb
